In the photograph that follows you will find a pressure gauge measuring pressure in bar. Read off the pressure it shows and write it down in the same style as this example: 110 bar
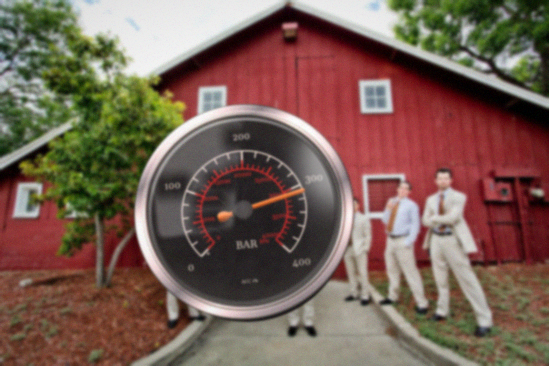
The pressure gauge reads 310 bar
